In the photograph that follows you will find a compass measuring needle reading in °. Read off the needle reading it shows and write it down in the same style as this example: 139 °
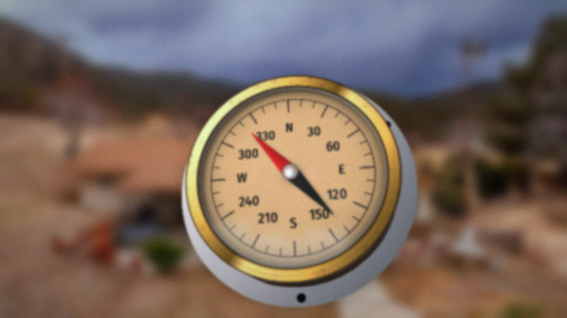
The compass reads 320 °
